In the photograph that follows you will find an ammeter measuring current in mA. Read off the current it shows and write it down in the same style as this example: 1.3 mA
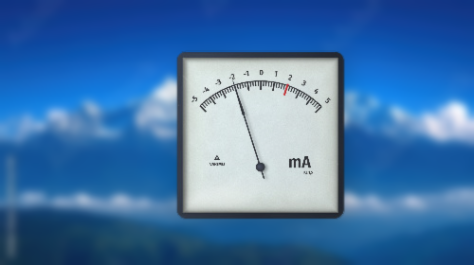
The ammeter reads -2 mA
